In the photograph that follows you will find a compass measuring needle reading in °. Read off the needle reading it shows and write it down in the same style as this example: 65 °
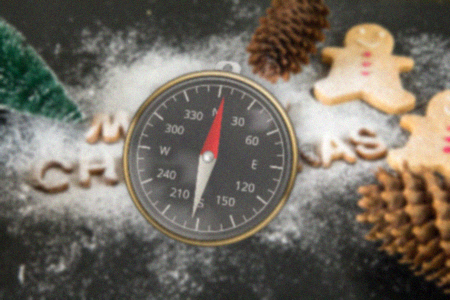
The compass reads 5 °
